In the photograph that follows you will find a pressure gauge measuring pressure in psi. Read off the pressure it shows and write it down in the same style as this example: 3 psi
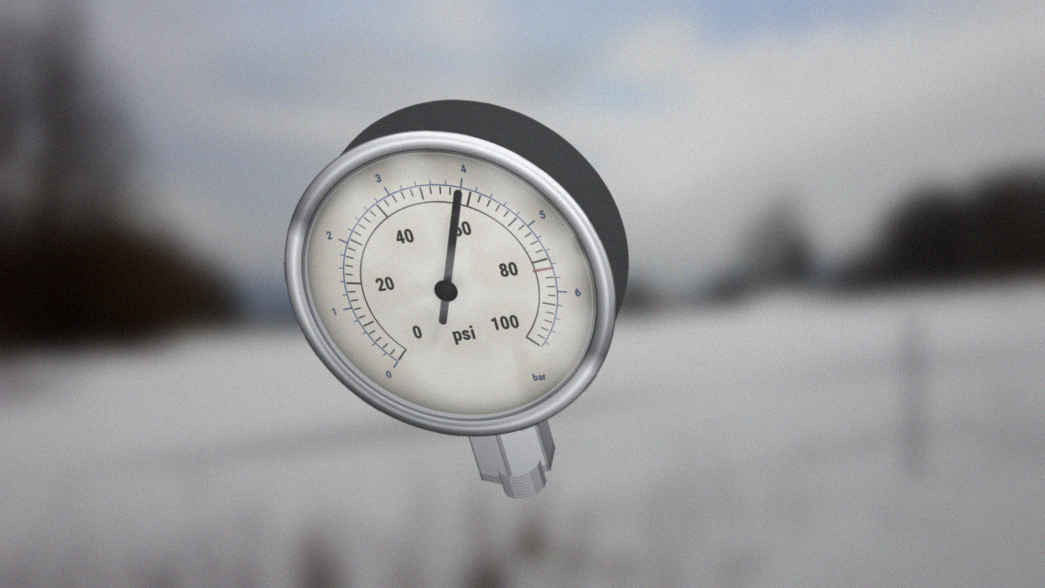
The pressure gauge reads 58 psi
